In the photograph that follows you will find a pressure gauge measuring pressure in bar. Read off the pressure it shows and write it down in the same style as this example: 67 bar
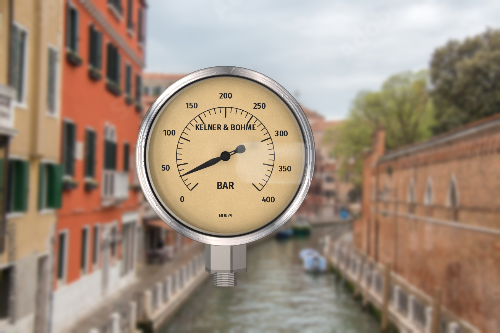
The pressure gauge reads 30 bar
